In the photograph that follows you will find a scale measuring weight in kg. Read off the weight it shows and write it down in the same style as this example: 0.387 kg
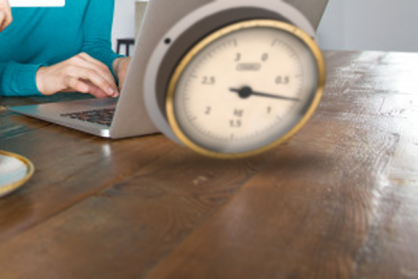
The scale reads 0.75 kg
